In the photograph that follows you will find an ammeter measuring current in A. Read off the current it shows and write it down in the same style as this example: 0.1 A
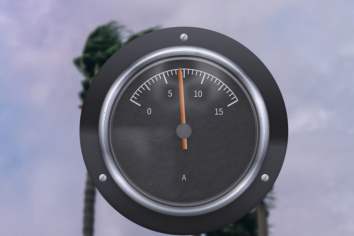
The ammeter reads 7 A
